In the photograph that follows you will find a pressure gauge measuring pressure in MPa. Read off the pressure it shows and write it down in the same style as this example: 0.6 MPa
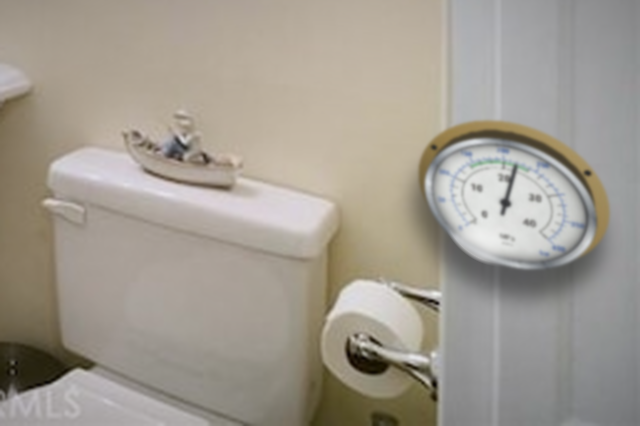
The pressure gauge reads 22 MPa
